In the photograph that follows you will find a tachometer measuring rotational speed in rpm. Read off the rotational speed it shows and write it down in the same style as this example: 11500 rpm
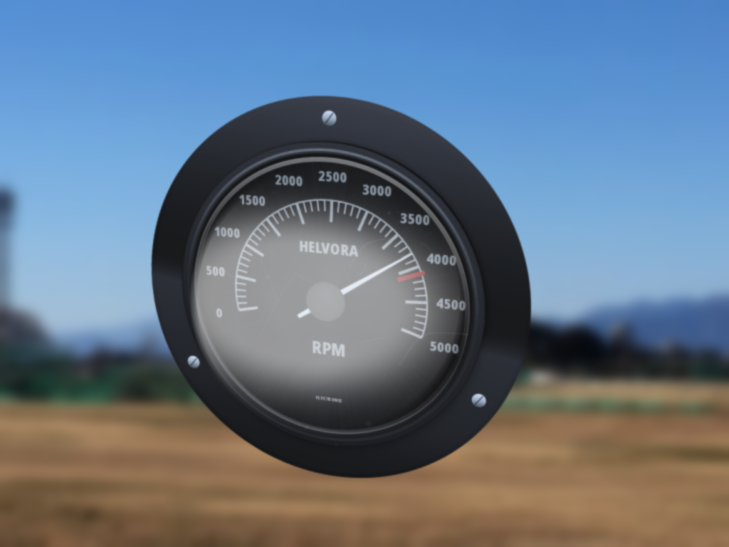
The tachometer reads 3800 rpm
